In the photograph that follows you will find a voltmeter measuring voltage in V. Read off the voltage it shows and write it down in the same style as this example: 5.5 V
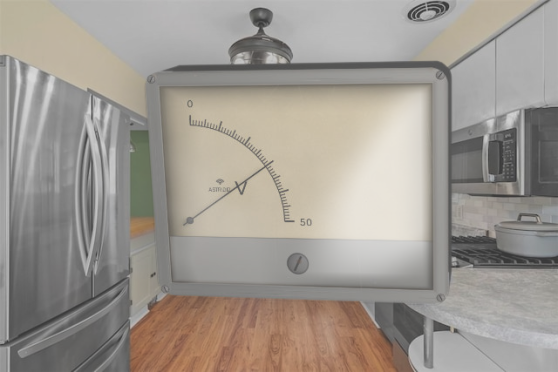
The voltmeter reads 30 V
